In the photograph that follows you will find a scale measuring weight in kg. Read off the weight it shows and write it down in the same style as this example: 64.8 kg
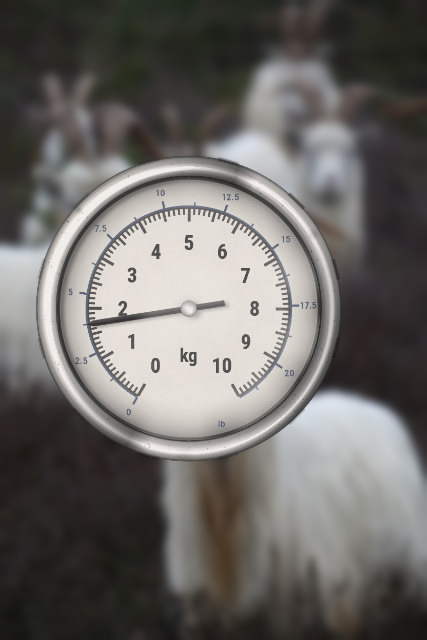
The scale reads 1.7 kg
